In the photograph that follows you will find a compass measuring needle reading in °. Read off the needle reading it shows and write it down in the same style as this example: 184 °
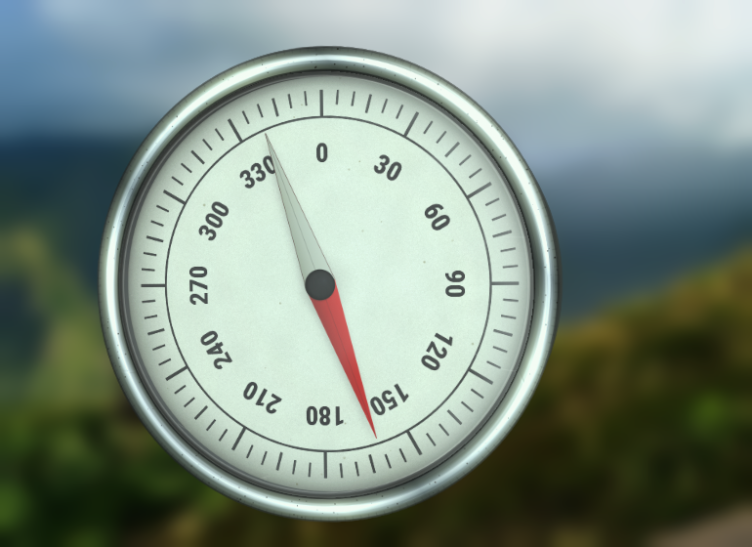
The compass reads 160 °
